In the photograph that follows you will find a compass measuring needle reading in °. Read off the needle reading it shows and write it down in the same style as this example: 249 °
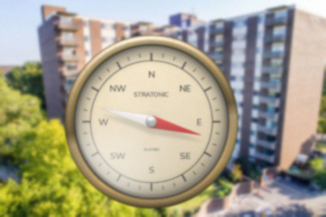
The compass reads 105 °
